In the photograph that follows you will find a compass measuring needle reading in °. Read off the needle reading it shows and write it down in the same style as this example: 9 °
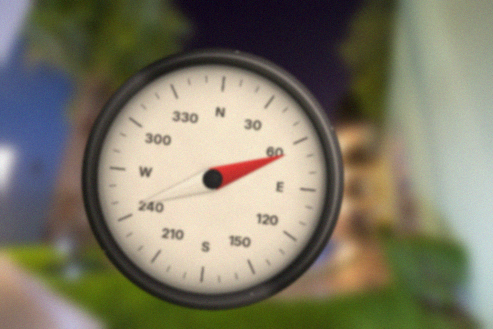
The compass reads 65 °
